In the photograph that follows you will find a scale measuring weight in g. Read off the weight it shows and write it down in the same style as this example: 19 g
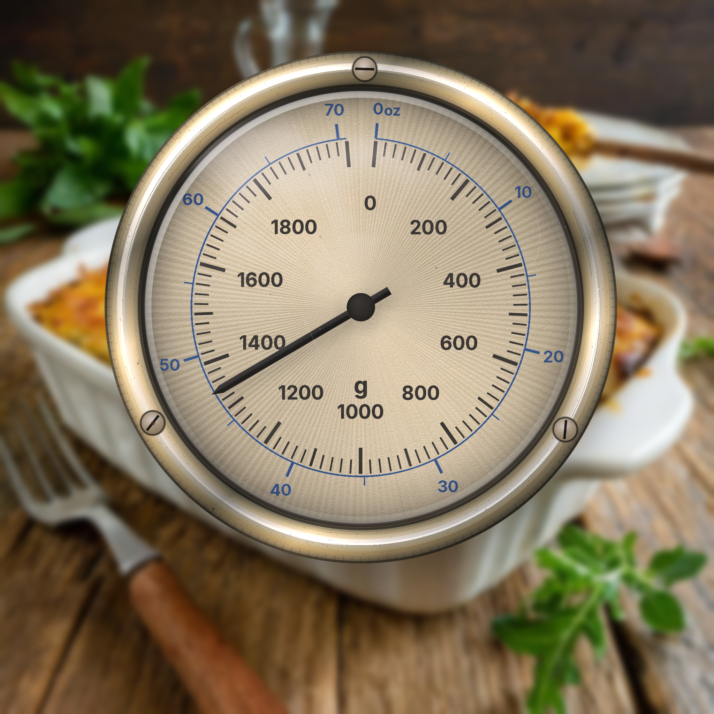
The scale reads 1340 g
